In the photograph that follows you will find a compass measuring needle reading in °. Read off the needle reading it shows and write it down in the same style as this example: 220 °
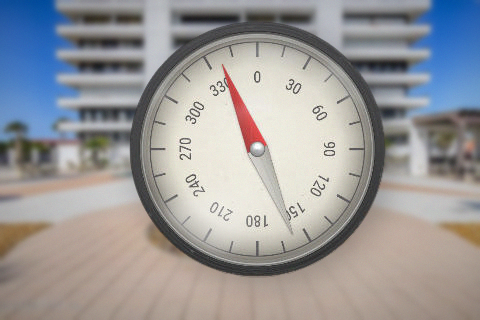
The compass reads 337.5 °
